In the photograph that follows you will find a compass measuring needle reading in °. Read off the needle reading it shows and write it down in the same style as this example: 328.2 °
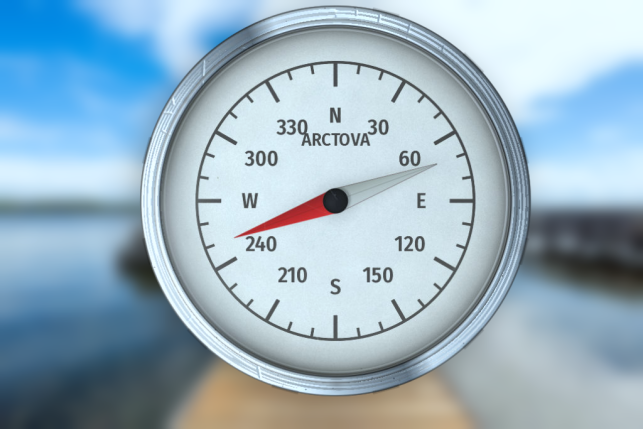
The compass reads 250 °
